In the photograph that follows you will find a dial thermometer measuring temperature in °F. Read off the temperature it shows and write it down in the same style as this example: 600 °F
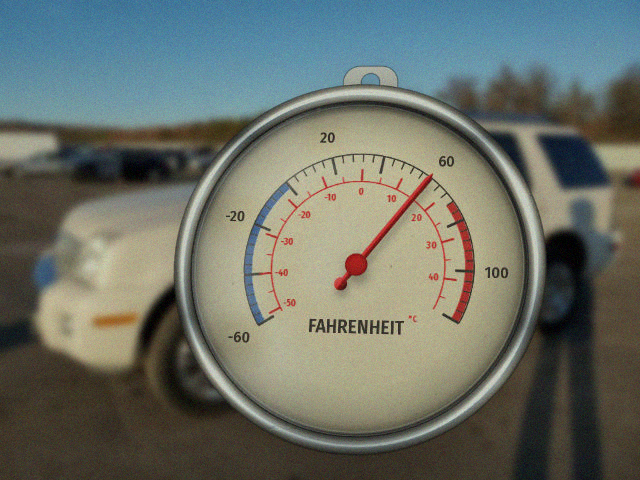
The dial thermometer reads 60 °F
